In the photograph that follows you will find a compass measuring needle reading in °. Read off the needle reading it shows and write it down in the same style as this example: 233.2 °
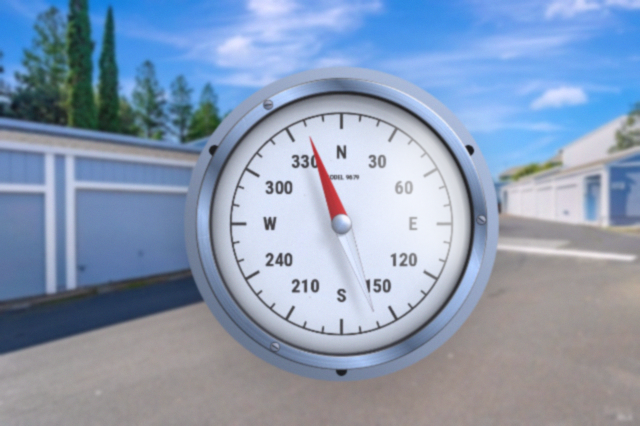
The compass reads 340 °
